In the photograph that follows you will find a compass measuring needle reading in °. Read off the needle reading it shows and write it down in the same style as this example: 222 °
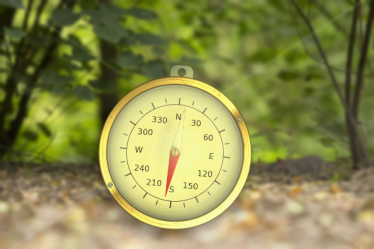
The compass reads 187.5 °
